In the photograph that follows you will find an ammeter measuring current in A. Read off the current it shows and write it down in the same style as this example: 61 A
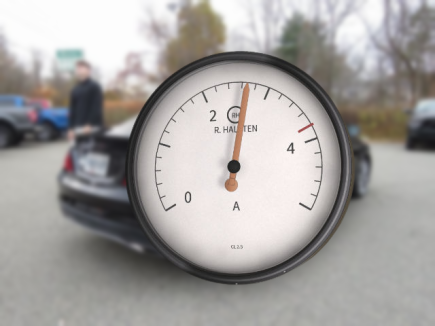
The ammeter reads 2.7 A
